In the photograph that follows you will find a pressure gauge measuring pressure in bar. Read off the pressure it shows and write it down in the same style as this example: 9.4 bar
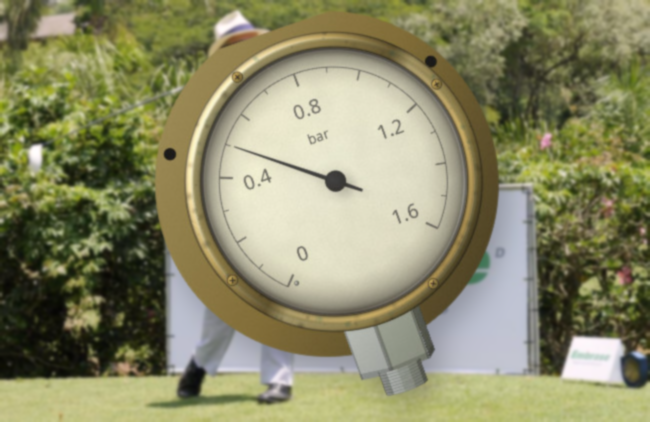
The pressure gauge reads 0.5 bar
